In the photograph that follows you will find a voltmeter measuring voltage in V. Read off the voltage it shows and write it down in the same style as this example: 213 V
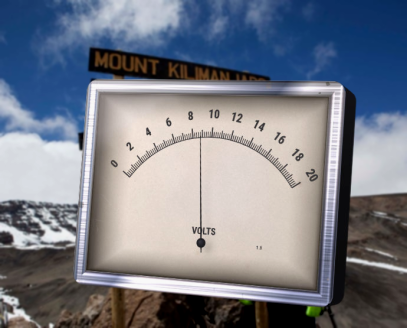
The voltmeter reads 9 V
